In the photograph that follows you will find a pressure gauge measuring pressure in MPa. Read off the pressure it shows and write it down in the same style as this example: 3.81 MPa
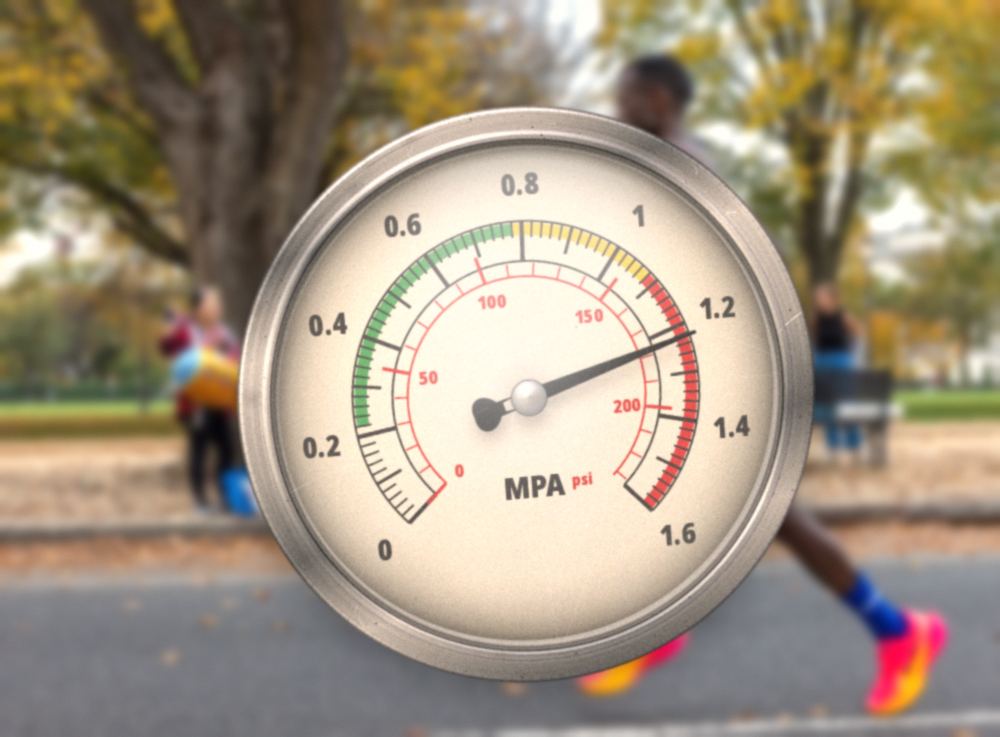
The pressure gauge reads 1.22 MPa
